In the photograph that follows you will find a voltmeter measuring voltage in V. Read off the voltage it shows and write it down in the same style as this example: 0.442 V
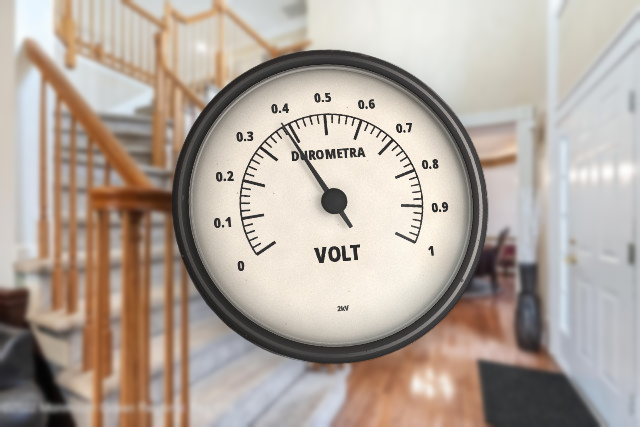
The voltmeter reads 0.38 V
